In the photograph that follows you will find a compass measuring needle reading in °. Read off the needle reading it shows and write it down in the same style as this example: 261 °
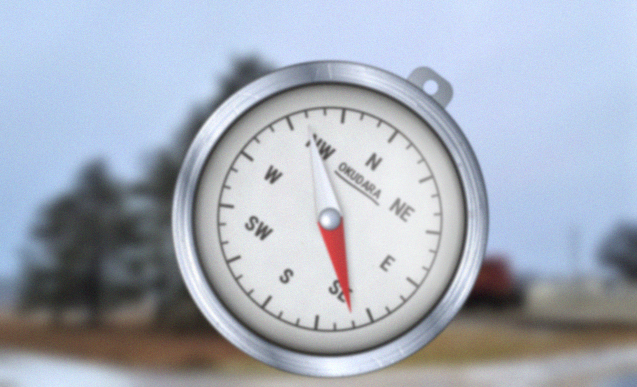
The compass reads 130 °
